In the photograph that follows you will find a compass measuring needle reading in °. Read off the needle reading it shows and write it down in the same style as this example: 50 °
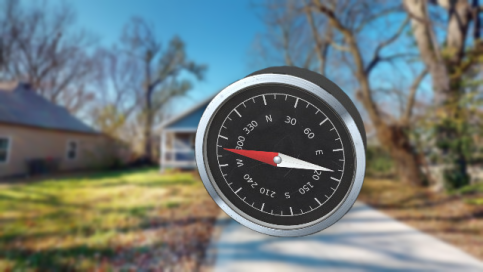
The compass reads 290 °
